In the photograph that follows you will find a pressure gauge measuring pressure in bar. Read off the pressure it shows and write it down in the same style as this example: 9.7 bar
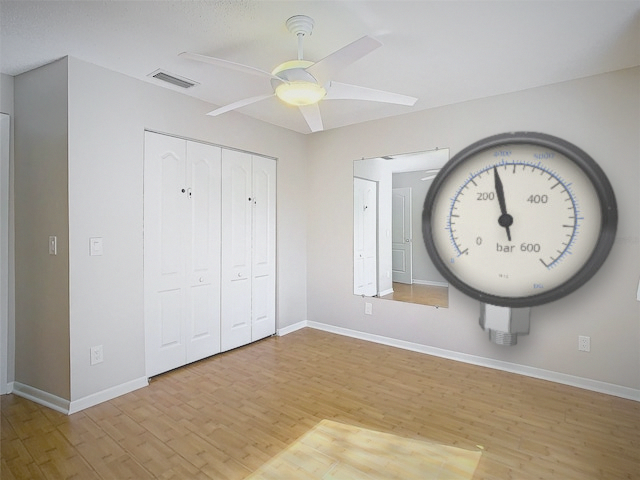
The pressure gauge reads 260 bar
